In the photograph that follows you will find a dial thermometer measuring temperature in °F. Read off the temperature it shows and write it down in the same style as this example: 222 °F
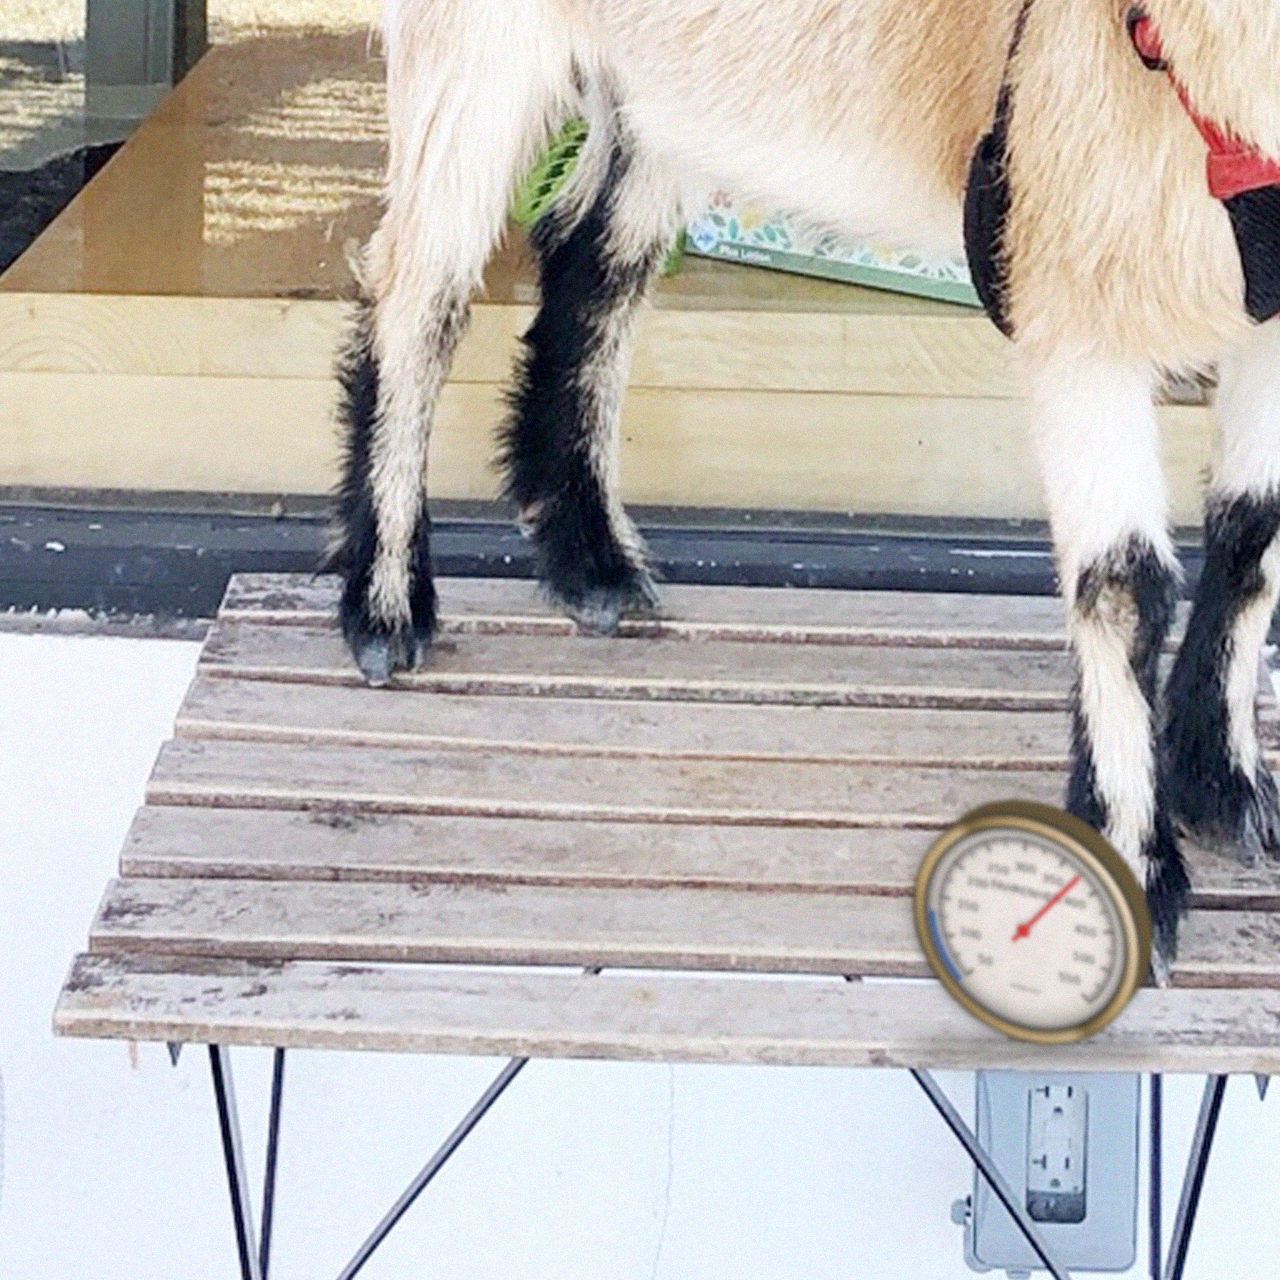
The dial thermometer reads 375 °F
